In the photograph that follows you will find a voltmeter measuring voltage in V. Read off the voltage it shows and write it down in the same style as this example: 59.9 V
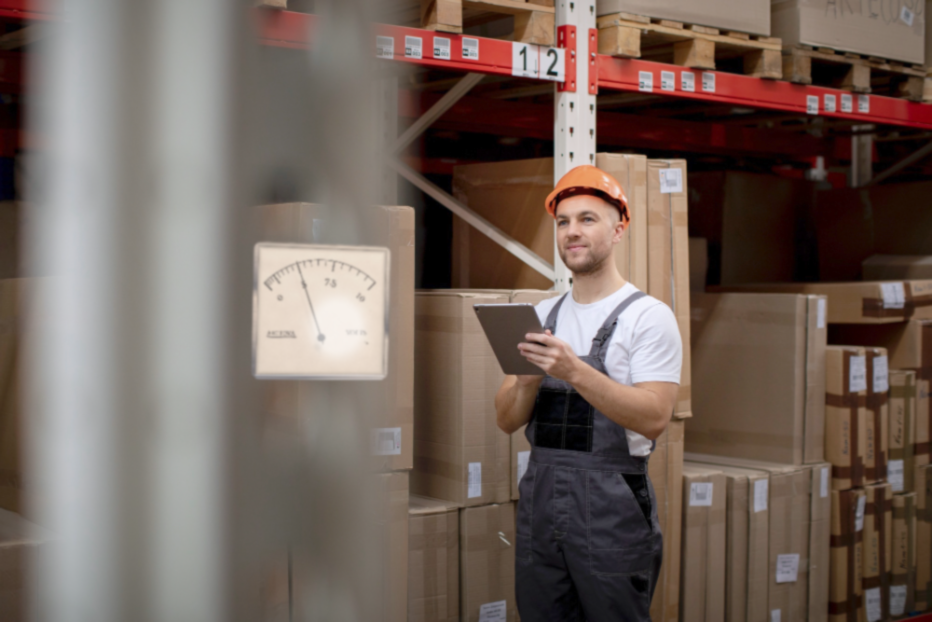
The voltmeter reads 5 V
